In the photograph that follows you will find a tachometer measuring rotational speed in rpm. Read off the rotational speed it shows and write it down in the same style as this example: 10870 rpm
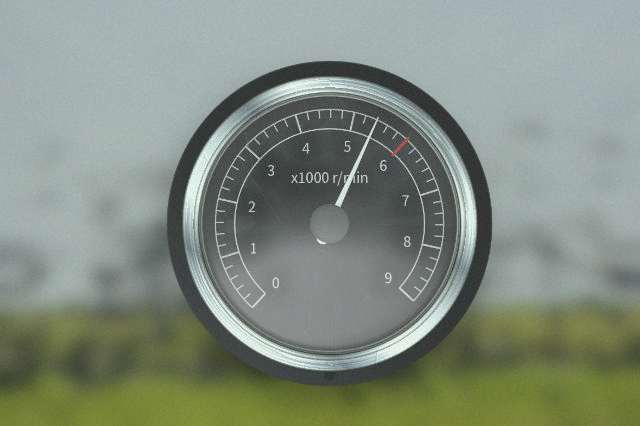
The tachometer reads 5400 rpm
